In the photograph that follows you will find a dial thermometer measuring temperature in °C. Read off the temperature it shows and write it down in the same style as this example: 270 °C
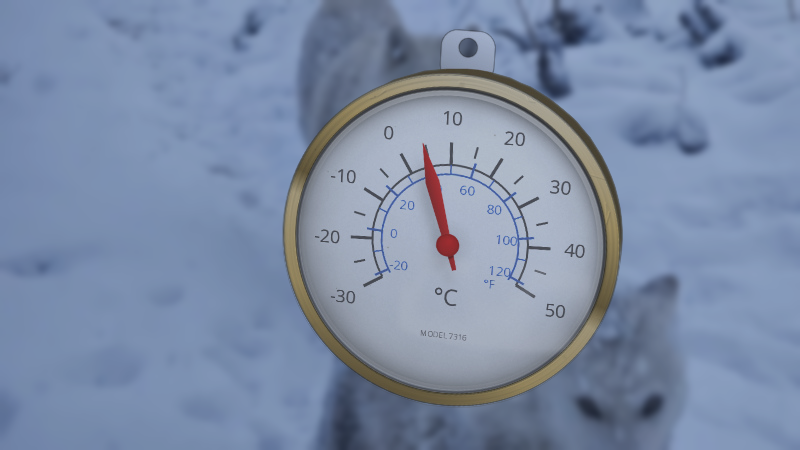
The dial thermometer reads 5 °C
